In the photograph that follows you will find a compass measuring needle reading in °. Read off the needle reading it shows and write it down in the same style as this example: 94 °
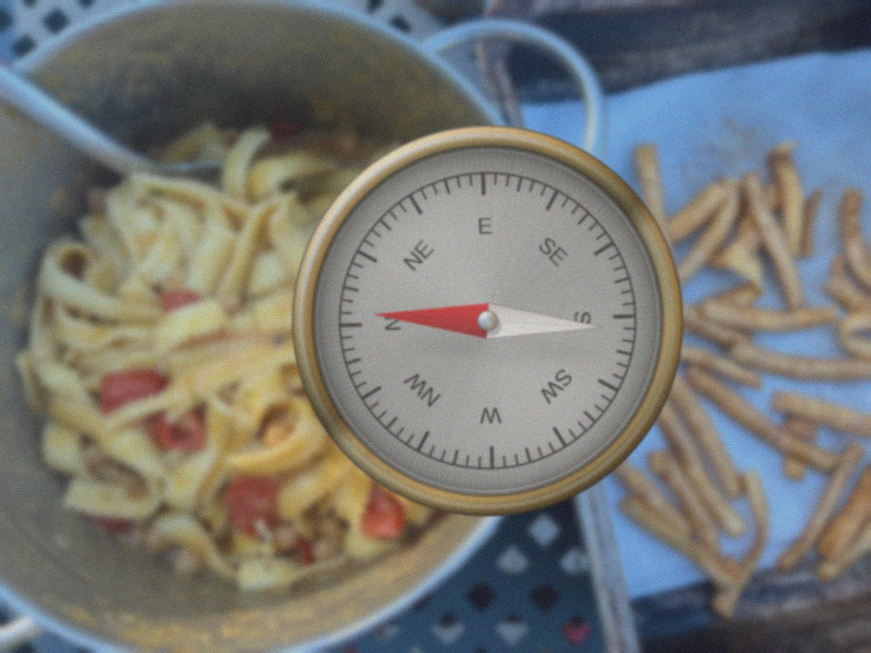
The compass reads 5 °
